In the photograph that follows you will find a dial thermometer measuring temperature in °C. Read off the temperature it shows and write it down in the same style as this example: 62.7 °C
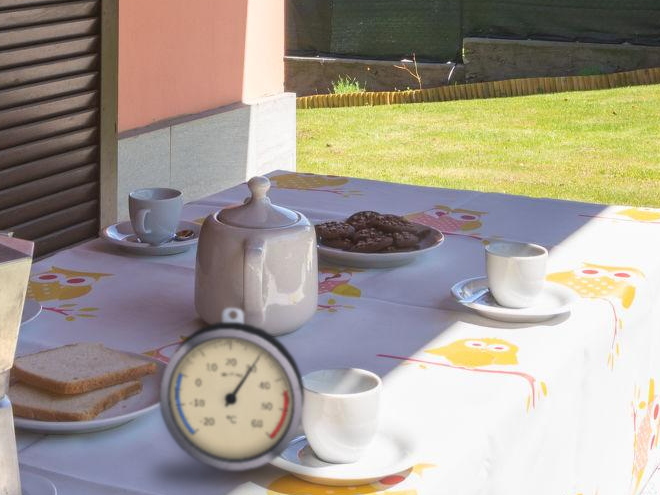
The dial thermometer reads 30 °C
